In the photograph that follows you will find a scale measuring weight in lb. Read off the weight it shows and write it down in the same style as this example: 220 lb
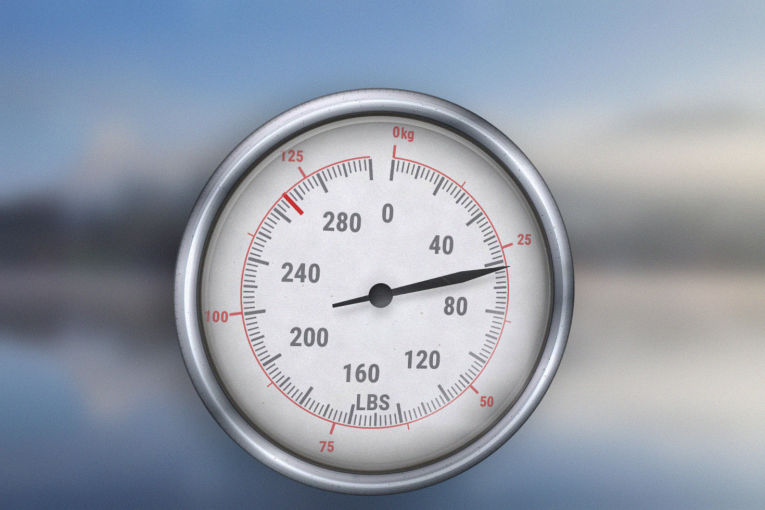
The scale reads 62 lb
